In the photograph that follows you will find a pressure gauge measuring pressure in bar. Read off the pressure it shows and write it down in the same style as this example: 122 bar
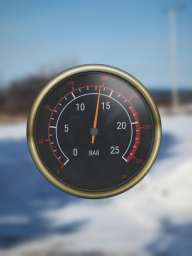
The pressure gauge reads 13.5 bar
